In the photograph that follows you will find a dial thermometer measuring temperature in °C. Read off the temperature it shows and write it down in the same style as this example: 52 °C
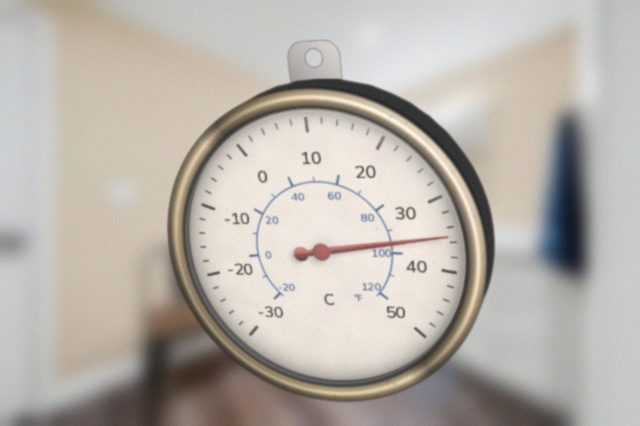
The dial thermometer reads 35 °C
